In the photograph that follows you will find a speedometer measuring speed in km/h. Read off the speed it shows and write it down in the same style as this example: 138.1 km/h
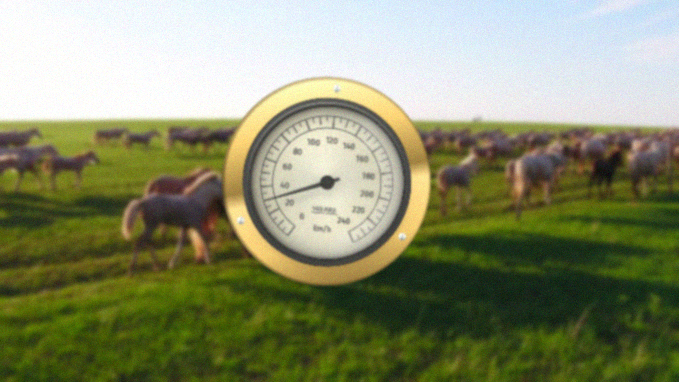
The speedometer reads 30 km/h
